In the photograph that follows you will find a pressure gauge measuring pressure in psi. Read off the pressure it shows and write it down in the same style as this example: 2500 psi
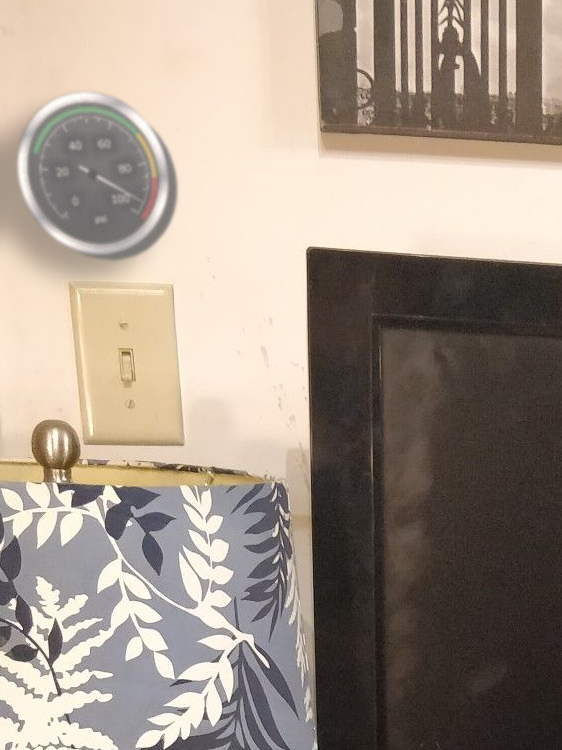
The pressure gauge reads 95 psi
